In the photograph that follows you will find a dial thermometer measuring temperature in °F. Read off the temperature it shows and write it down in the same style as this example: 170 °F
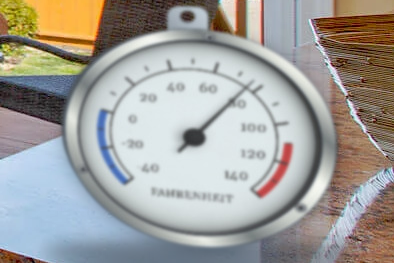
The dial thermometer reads 75 °F
